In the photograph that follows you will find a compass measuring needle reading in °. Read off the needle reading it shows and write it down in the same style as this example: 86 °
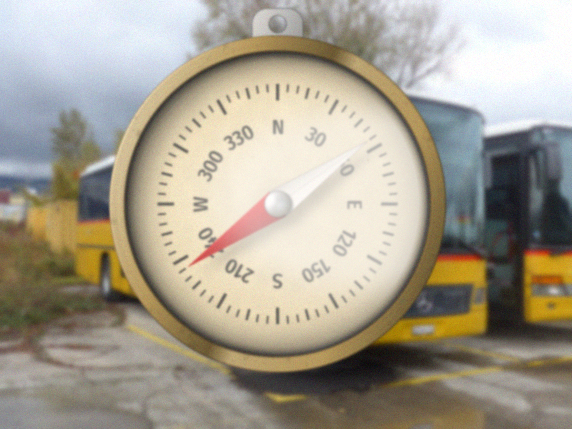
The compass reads 235 °
